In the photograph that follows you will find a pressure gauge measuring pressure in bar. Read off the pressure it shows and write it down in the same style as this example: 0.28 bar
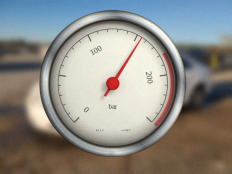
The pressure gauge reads 155 bar
